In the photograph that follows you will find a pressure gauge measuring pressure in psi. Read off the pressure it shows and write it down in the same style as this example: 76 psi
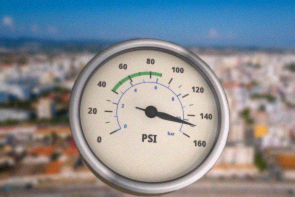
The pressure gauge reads 150 psi
